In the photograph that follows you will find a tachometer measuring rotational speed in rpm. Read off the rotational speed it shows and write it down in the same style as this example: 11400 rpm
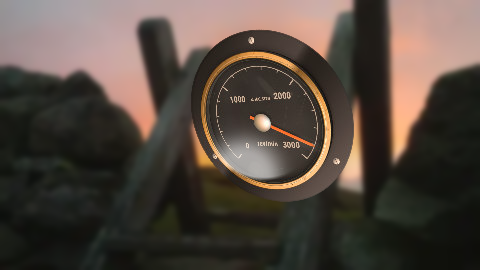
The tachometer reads 2800 rpm
